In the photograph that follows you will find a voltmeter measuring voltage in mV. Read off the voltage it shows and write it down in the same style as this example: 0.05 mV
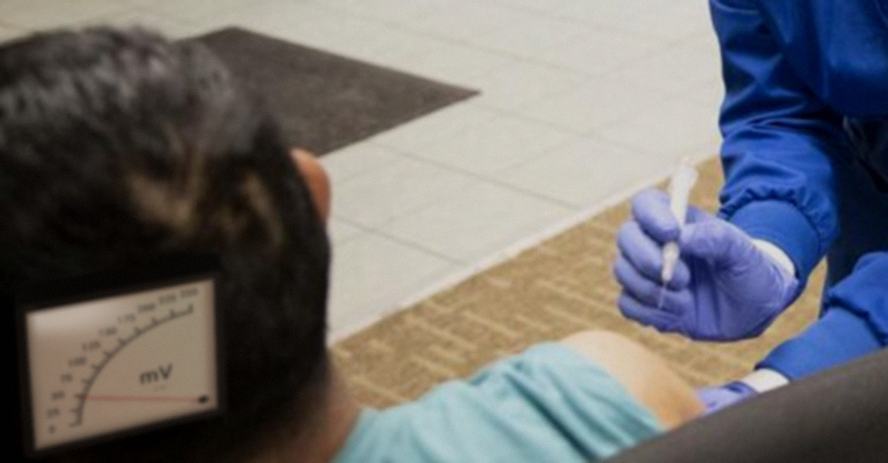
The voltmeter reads 50 mV
